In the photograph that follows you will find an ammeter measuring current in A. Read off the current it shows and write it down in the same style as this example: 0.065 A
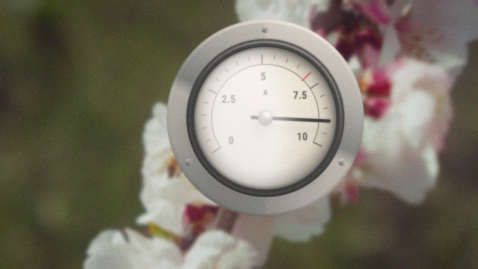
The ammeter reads 9 A
